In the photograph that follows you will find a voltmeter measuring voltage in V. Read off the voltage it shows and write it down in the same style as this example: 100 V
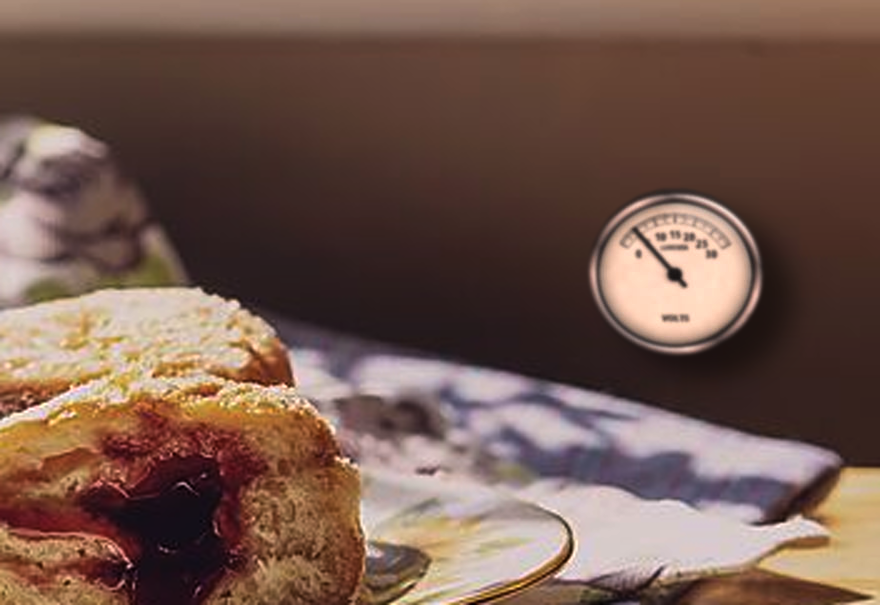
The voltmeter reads 5 V
